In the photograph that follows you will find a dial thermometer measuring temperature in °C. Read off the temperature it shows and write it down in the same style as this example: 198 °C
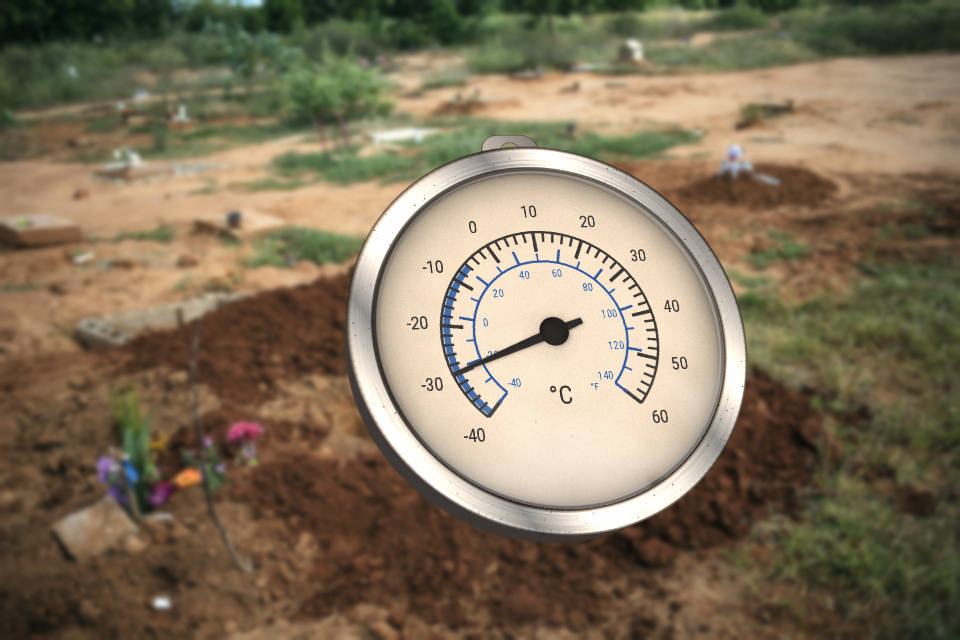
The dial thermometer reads -30 °C
